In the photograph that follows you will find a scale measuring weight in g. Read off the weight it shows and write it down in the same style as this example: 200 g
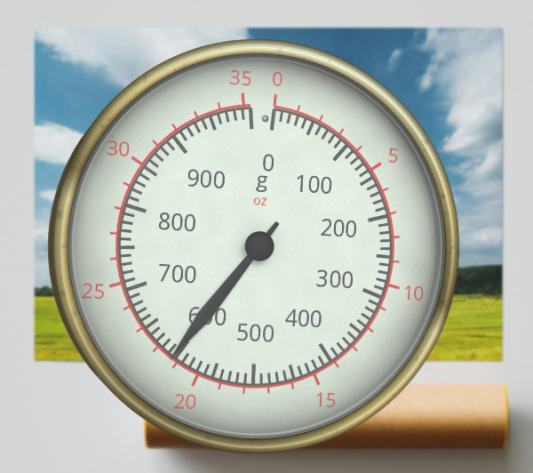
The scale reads 605 g
